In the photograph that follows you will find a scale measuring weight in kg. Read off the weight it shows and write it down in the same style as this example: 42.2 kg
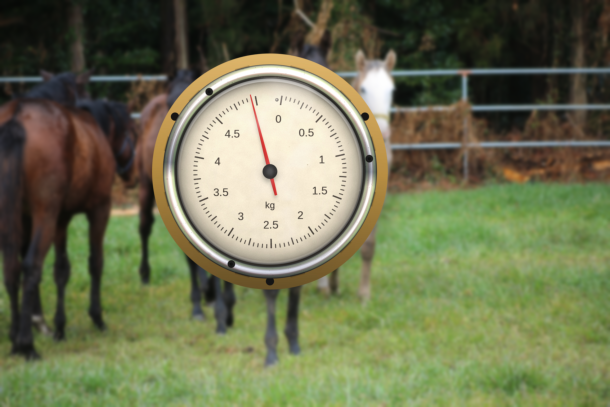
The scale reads 4.95 kg
